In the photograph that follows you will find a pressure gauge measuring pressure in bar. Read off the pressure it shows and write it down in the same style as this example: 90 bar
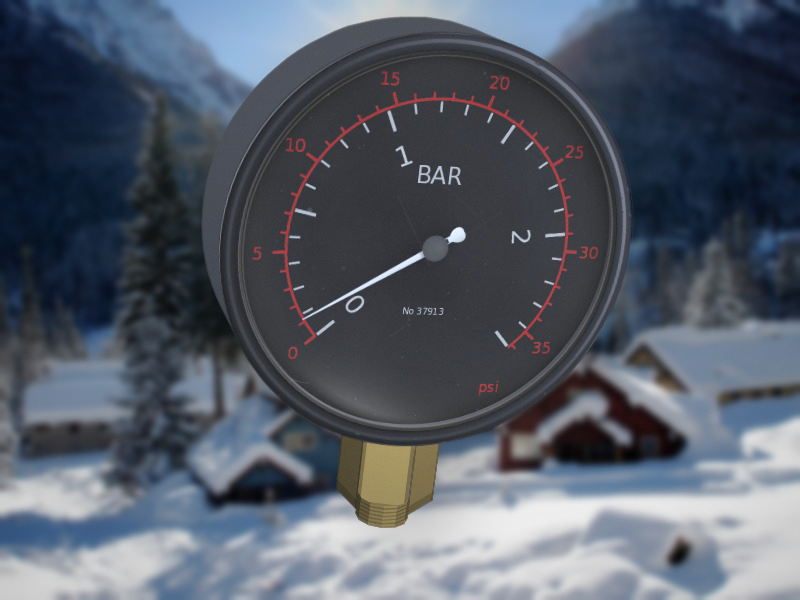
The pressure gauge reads 0.1 bar
